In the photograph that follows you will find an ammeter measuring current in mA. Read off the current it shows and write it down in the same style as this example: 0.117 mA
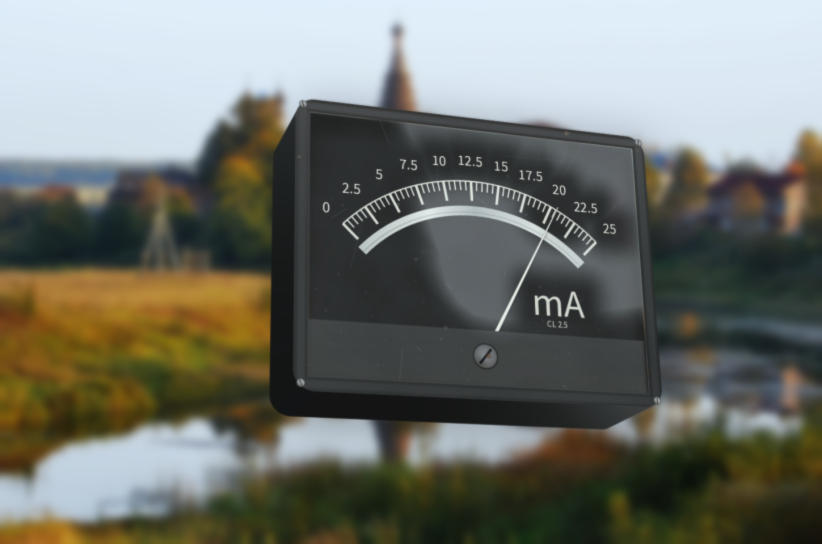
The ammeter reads 20.5 mA
